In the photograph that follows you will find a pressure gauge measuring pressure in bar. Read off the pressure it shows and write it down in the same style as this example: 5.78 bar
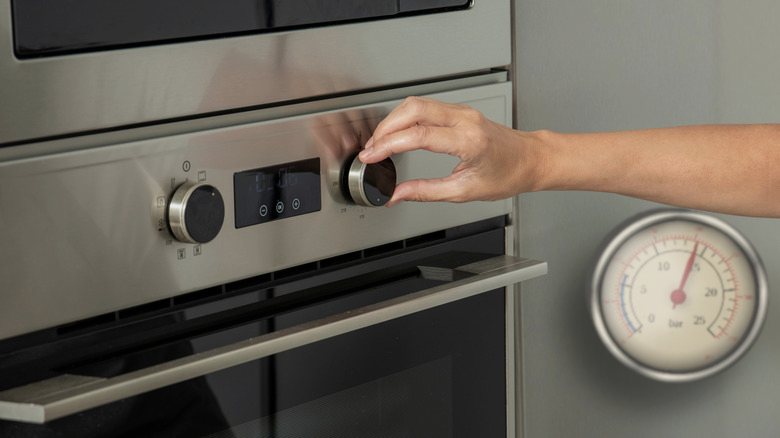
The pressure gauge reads 14 bar
